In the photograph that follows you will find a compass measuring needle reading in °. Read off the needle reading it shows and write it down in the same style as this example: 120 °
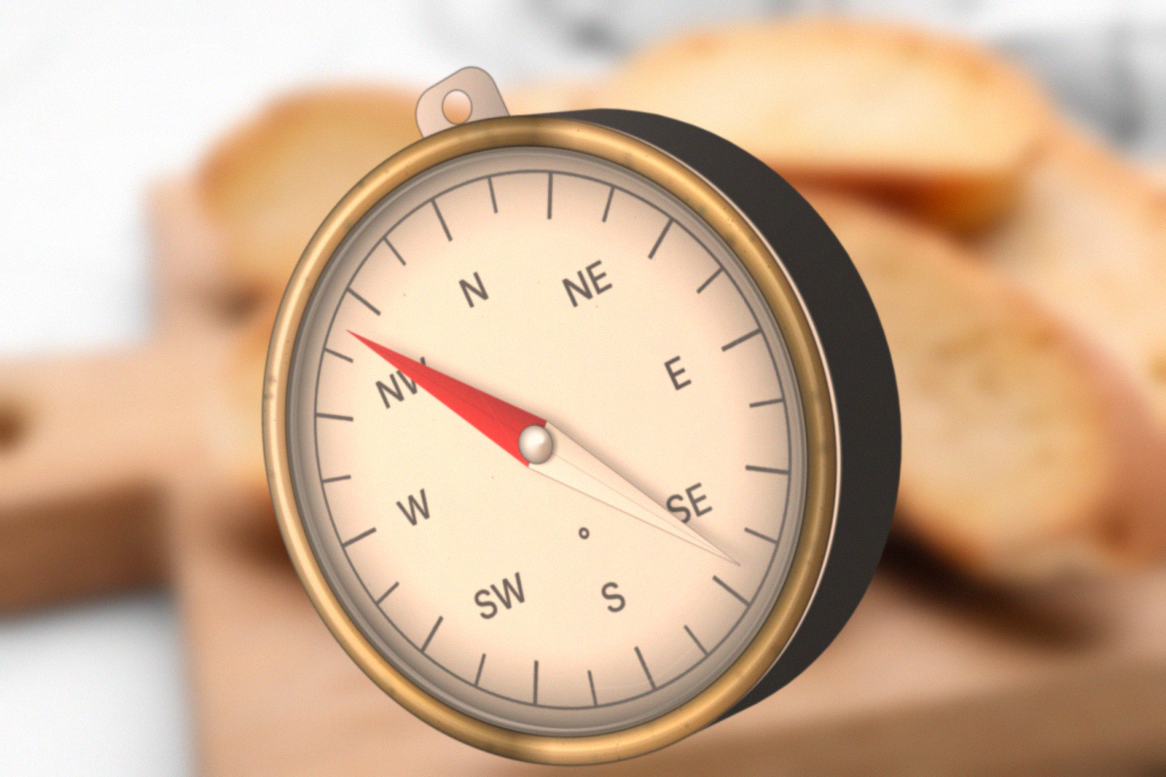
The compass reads 322.5 °
